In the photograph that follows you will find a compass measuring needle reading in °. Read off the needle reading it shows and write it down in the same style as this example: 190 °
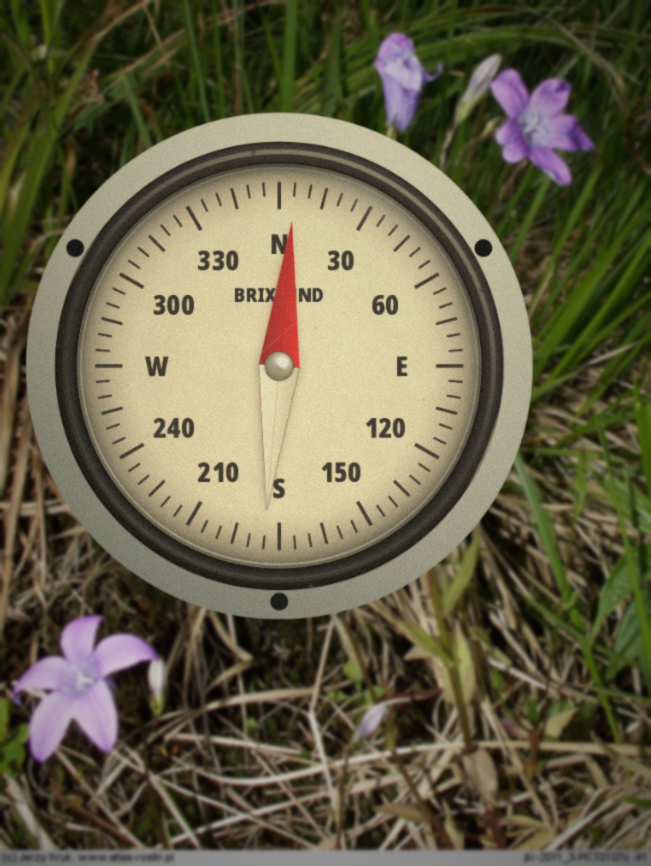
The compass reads 5 °
